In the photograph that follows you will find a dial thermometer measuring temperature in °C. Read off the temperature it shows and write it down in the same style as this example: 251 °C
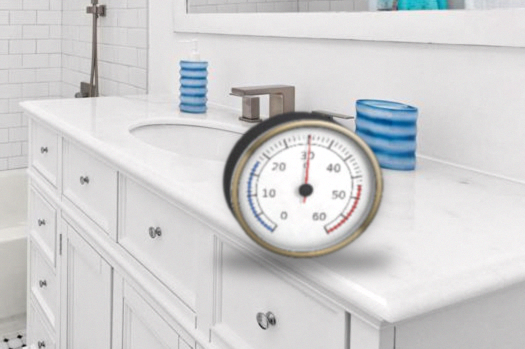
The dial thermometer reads 30 °C
